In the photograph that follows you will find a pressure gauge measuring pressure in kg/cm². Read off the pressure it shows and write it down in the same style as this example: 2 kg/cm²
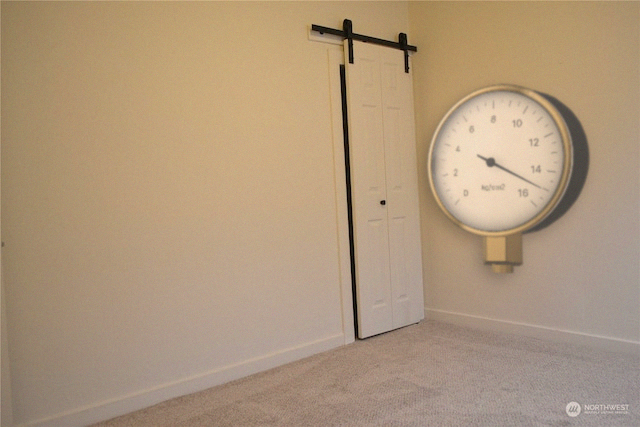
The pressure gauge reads 15 kg/cm²
